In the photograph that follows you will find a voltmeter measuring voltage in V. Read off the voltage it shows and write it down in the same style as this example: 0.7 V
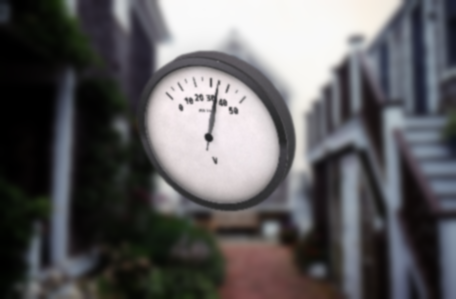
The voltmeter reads 35 V
